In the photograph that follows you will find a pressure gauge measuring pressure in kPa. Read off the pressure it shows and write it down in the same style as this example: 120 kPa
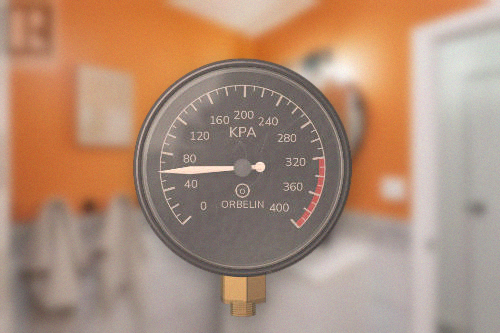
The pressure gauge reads 60 kPa
